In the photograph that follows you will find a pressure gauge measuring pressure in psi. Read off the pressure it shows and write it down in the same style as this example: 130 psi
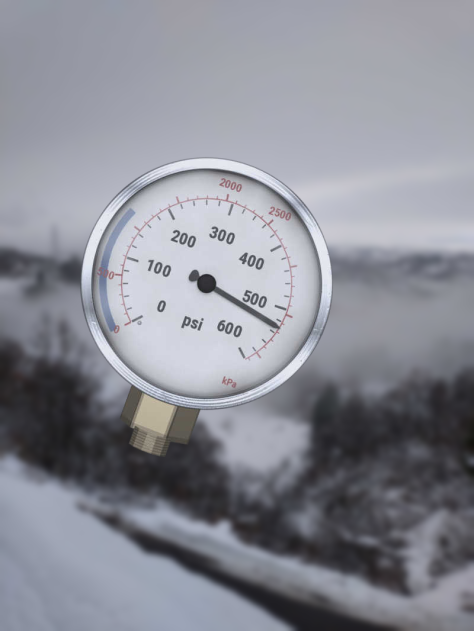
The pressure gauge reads 530 psi
